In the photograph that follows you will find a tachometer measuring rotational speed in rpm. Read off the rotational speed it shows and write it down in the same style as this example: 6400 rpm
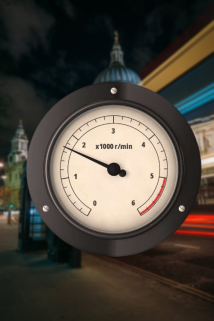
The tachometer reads 1700 rpm
